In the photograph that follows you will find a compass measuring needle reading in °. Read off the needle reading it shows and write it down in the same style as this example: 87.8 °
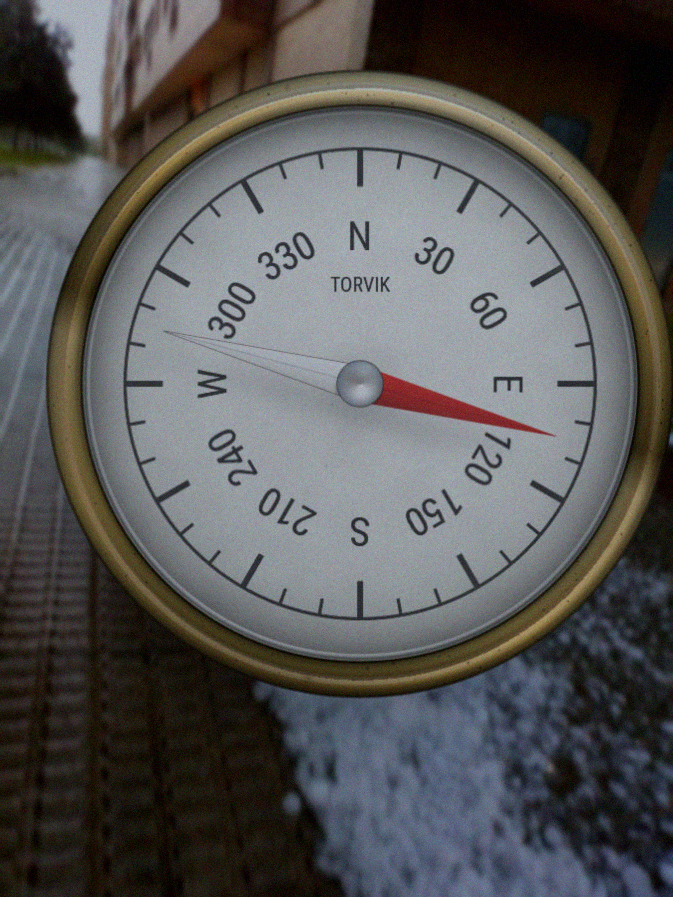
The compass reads 105 °
